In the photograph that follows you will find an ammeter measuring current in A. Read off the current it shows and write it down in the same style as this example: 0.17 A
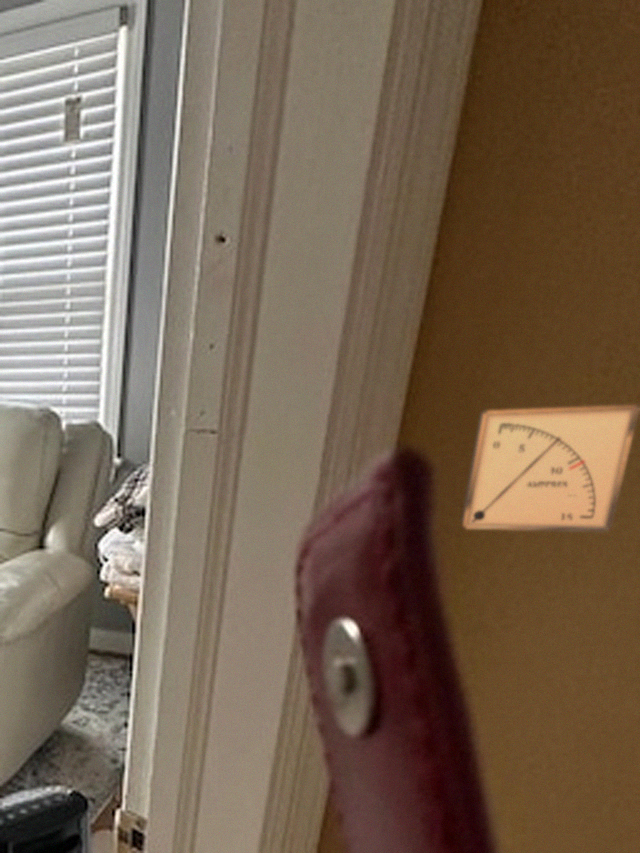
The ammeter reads 7.5 A
